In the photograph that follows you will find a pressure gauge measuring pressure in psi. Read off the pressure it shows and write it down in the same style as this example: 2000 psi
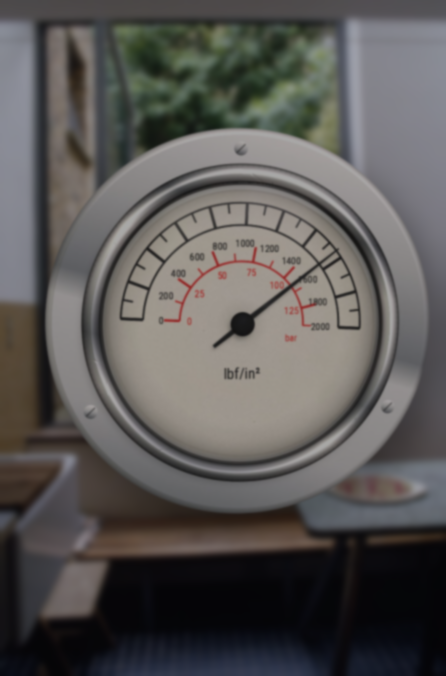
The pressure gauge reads 1550 psi
